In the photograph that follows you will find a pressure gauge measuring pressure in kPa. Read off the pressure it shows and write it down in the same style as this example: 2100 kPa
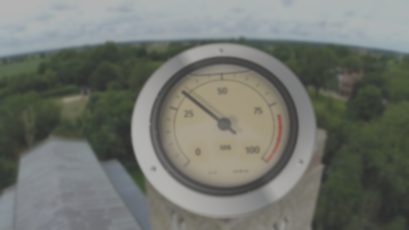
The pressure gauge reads 32.5 kPa
